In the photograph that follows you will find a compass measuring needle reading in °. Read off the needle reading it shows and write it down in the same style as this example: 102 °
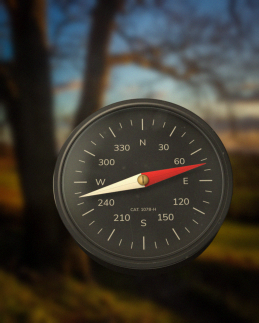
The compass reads 75 °
